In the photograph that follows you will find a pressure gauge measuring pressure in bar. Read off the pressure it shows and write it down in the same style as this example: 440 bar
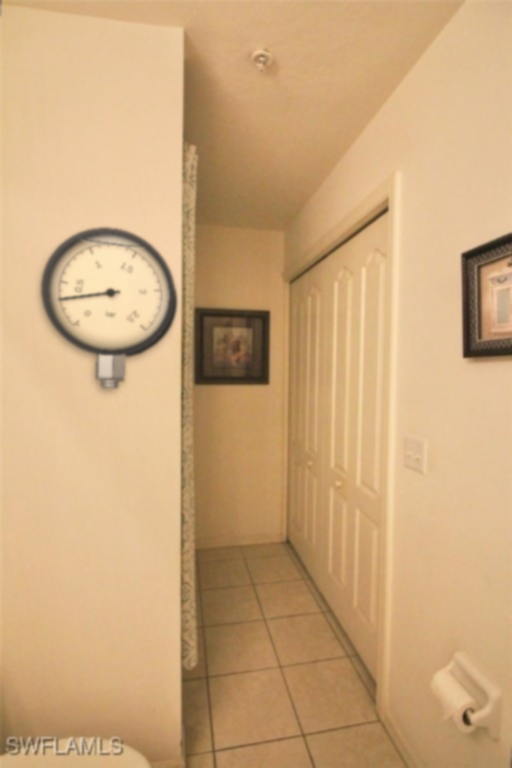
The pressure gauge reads 0.3 bar
